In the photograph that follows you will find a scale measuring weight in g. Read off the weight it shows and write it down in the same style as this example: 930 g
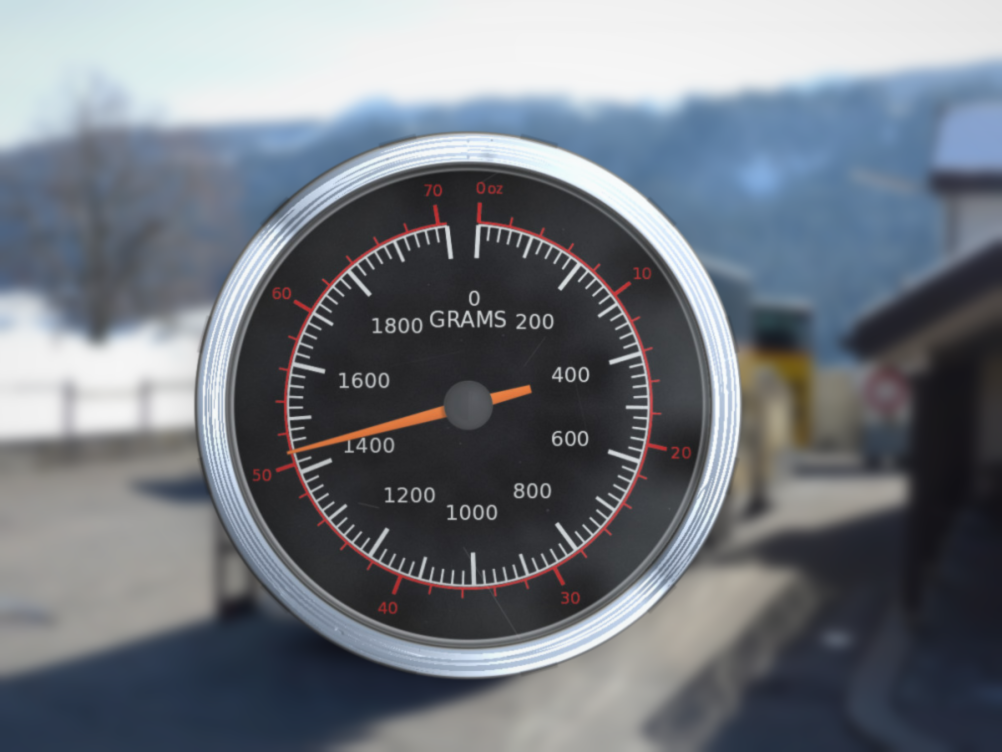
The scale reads 1440 g
